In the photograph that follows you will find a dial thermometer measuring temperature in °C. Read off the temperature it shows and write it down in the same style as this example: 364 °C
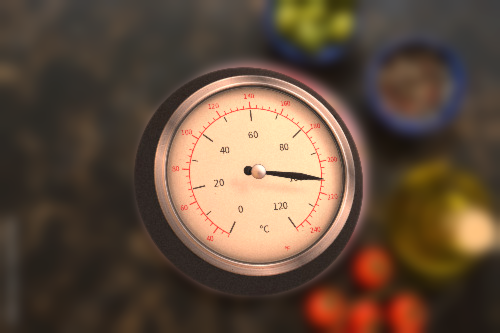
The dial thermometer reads 100 °C
